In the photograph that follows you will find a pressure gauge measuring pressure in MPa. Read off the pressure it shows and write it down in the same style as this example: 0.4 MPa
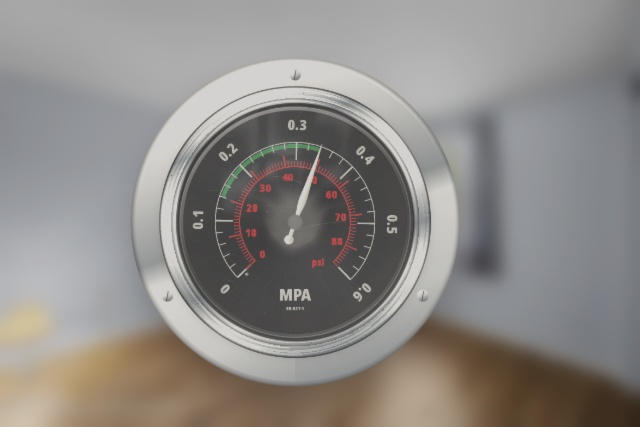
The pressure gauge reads 0.34 MPa
